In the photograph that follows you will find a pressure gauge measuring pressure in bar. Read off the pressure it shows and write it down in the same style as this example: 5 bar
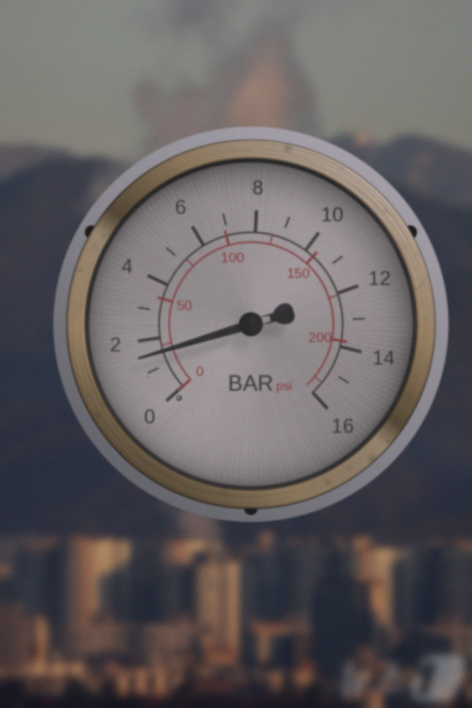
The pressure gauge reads 1.5 bar
